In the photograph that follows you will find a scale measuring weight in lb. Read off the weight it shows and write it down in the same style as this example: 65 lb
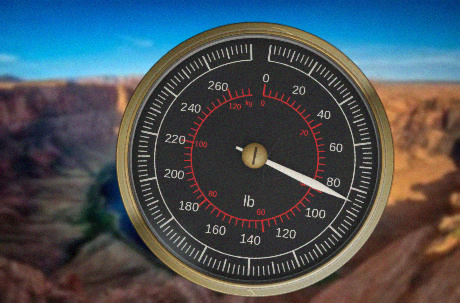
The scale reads 86 lb
